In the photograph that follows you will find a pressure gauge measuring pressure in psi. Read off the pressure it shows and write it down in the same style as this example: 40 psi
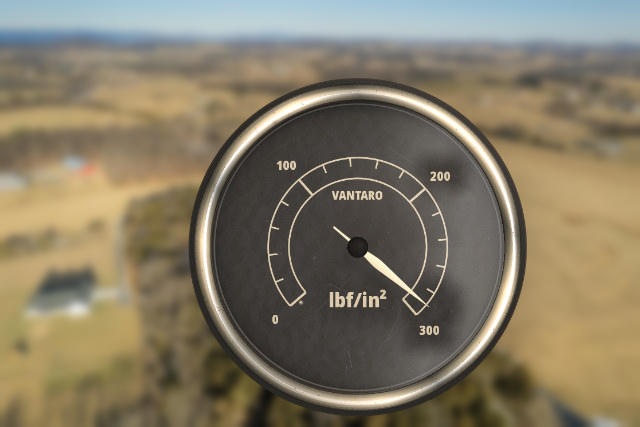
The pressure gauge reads 290 psi
